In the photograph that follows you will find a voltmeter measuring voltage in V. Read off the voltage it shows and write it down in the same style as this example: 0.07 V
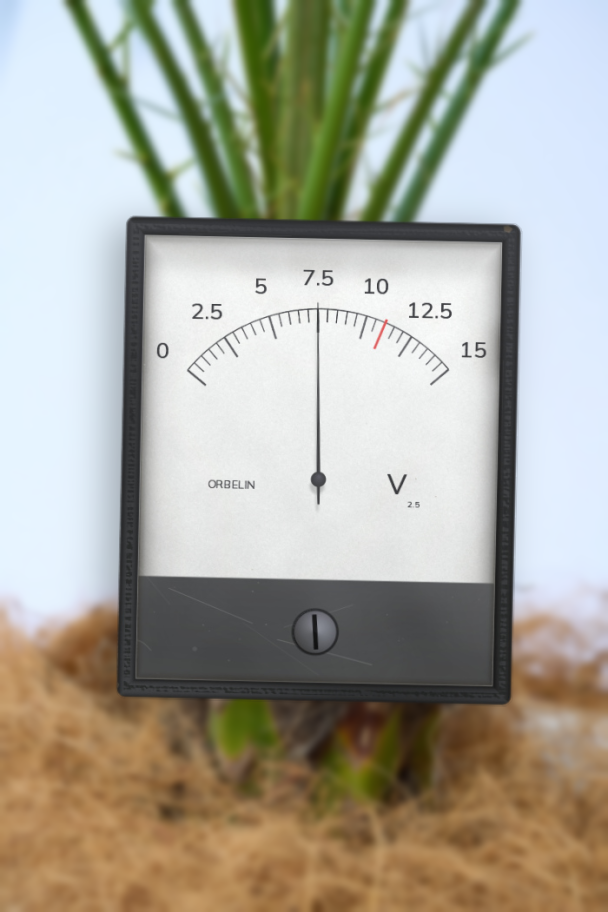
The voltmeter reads 7.5 V
